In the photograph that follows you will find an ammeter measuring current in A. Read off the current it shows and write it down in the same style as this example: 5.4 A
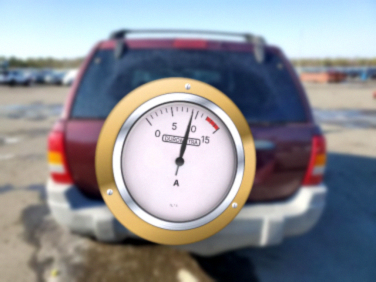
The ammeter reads 9 A
